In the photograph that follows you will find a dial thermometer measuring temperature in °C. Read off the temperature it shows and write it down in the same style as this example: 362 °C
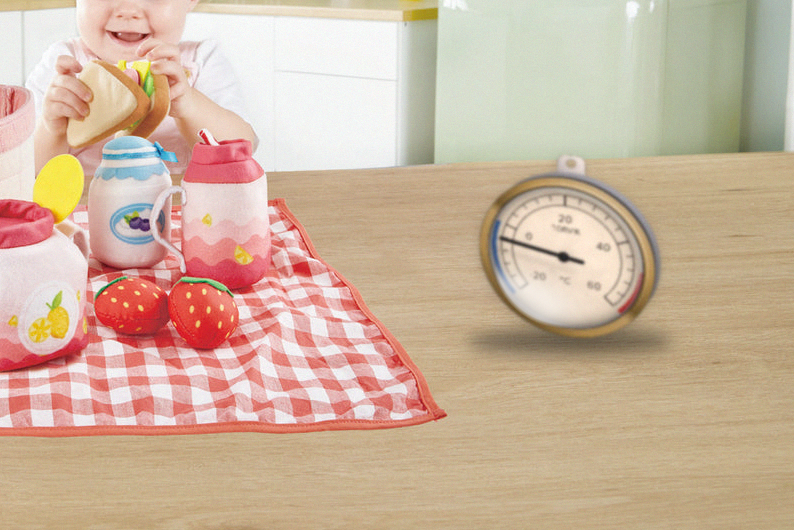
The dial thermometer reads -4 °C
